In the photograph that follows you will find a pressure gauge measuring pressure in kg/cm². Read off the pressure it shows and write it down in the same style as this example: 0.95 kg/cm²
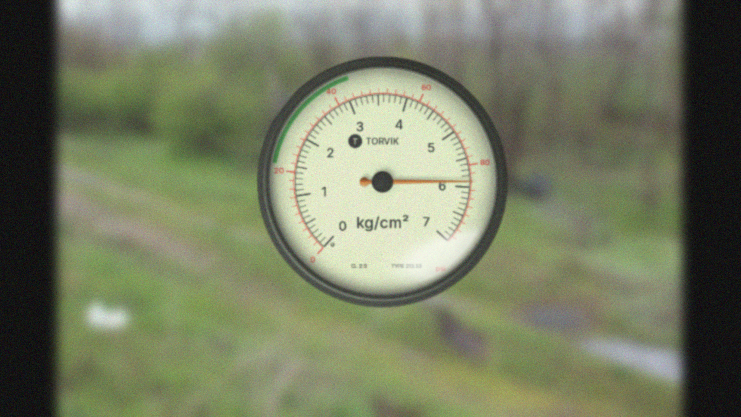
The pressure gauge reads 5.9 kg/cm²
